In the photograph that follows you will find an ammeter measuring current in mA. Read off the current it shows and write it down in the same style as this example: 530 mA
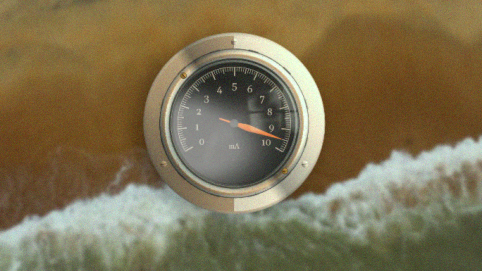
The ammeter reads 9.5 mA
